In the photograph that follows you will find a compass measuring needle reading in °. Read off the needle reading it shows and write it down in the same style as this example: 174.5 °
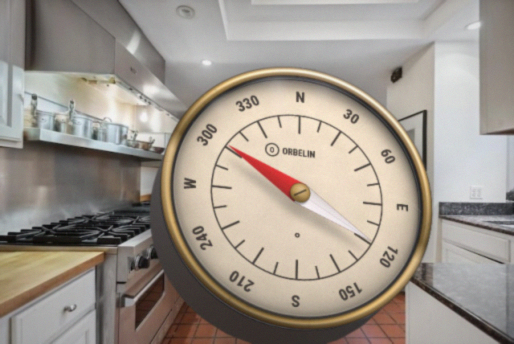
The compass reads 300 °
